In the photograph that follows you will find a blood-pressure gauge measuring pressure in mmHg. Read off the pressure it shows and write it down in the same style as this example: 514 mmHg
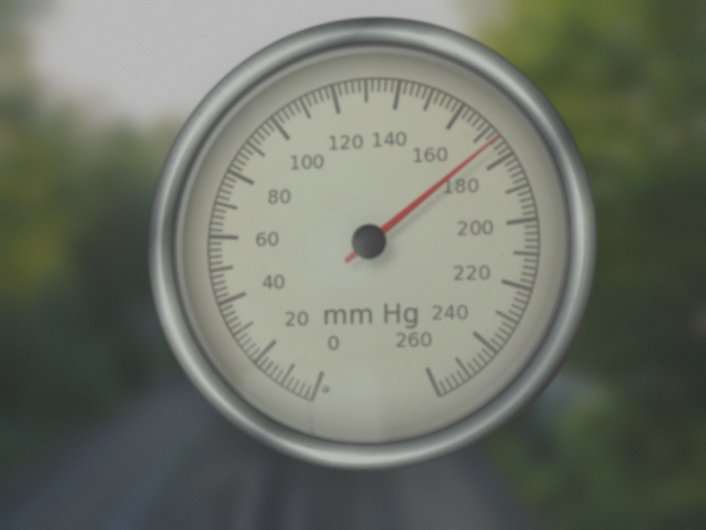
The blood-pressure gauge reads 174 mmHg
